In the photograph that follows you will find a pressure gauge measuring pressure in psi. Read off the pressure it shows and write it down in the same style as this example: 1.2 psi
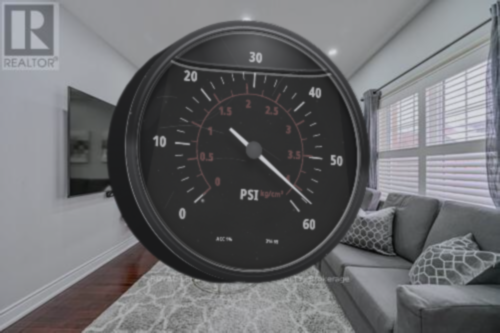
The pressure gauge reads 58 psi
